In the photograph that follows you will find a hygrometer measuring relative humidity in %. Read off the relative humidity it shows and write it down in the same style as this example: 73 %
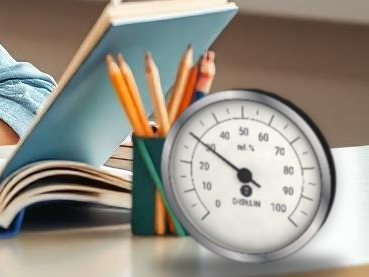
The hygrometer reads 30 %
